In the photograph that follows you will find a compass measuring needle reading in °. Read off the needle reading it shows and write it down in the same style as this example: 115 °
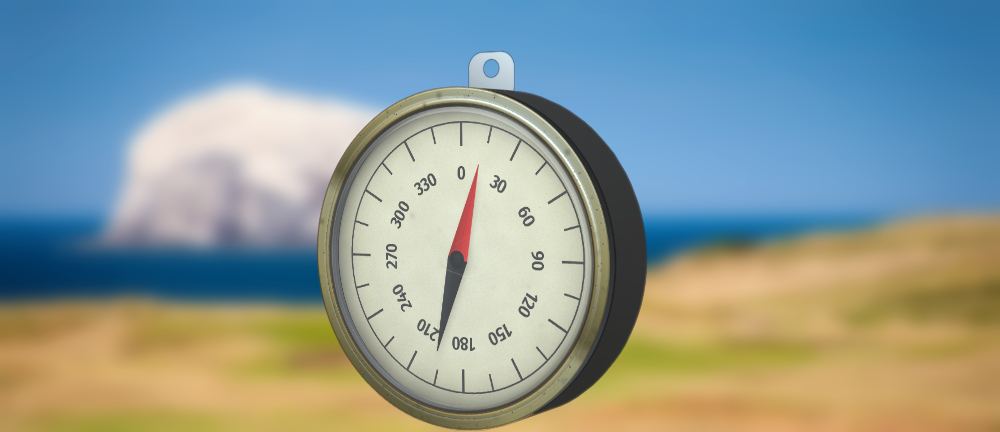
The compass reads 15 °
